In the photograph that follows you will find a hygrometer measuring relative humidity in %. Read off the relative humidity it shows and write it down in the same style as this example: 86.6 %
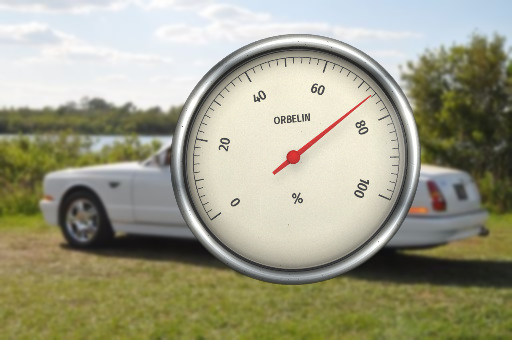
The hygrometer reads 74 %
